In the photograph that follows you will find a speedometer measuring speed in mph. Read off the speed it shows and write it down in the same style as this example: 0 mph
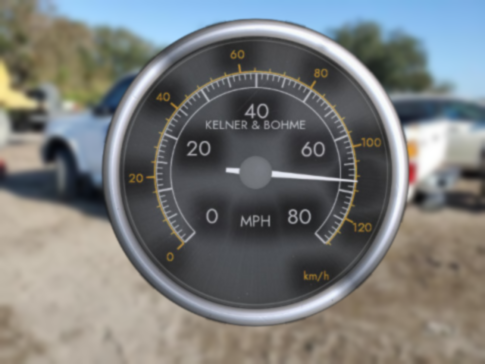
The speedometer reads 68 mph
